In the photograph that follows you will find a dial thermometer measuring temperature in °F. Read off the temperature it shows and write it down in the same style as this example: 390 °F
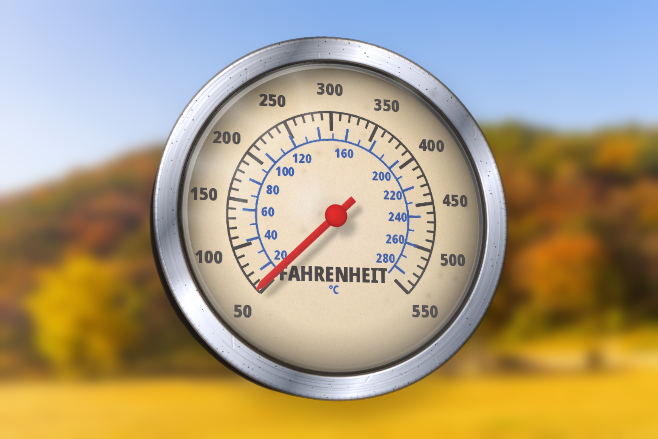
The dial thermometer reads 55 °F
